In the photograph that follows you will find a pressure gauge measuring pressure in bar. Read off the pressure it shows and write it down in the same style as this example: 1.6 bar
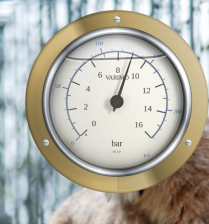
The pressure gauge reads 9 bar
